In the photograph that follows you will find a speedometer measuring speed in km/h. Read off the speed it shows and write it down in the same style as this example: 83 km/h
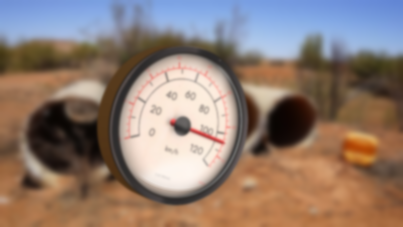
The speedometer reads 105 km/h
